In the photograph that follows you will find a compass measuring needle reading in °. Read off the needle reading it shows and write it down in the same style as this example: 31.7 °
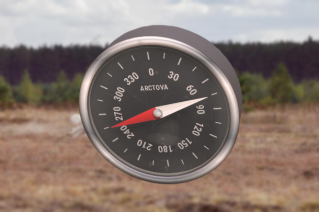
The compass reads 255 °
